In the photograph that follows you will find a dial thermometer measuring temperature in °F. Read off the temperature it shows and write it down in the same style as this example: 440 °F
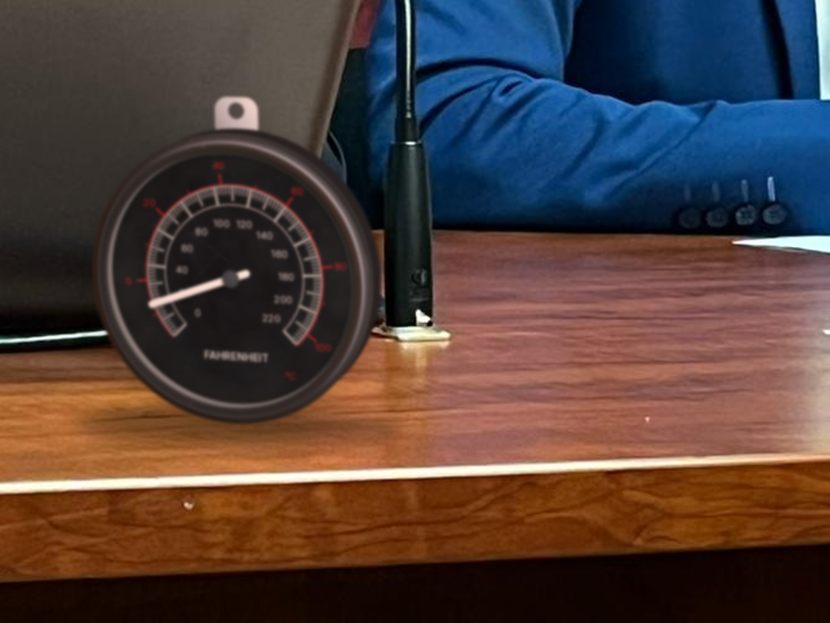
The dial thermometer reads 20 °F
